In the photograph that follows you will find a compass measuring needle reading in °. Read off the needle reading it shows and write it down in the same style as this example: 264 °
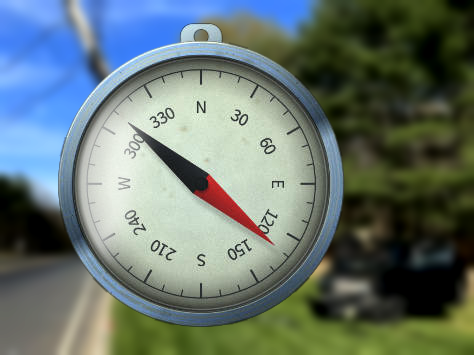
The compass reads 130 °
